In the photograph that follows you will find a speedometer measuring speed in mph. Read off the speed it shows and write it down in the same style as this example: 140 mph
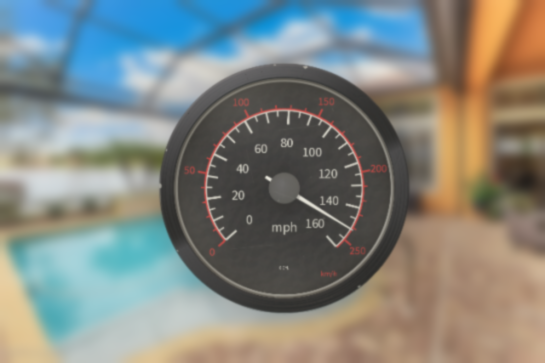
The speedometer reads 150 mph
